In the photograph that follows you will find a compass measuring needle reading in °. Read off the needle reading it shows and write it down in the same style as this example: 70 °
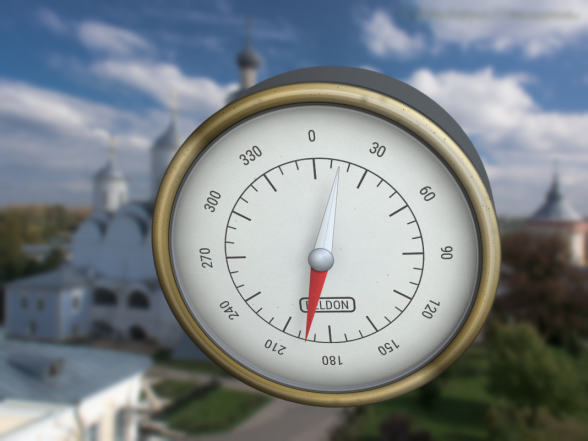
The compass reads 195 °
